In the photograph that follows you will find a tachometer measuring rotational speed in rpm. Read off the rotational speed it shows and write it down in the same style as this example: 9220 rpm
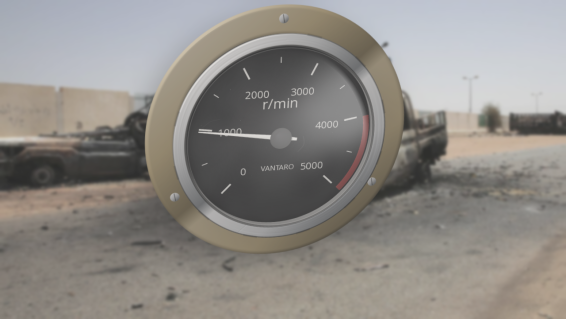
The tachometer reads 1000 rpm
